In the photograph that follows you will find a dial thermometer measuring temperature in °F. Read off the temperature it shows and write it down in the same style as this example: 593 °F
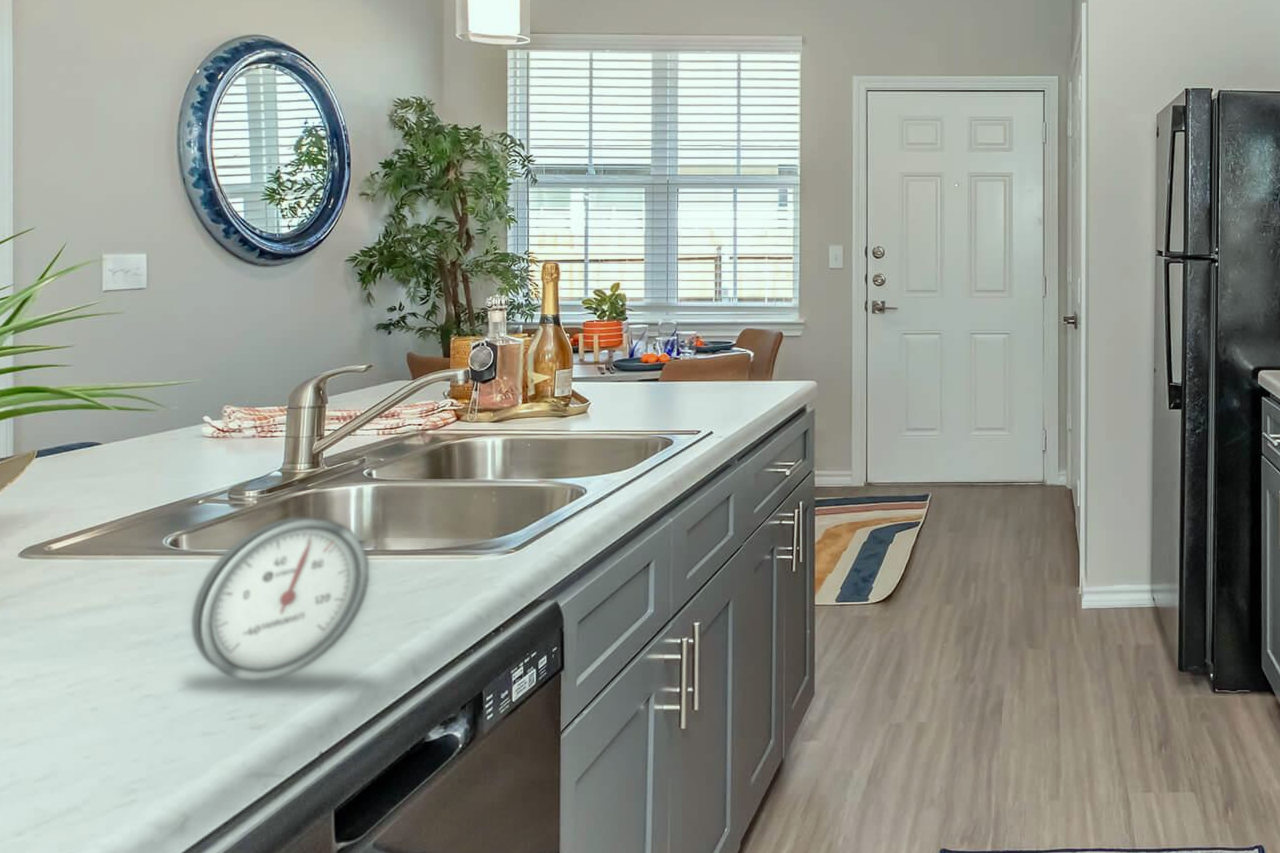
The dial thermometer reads 60 °F
